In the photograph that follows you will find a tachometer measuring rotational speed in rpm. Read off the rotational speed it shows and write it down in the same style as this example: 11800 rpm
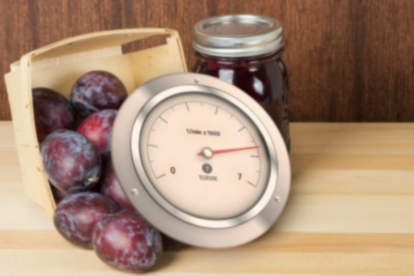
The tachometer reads 5750 rpm
